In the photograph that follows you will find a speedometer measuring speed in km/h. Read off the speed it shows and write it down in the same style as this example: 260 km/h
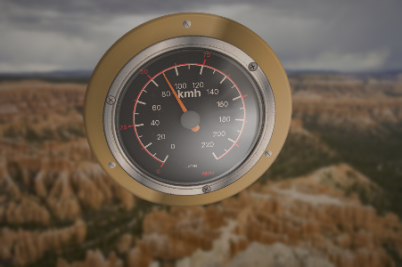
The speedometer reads 90 km/h
